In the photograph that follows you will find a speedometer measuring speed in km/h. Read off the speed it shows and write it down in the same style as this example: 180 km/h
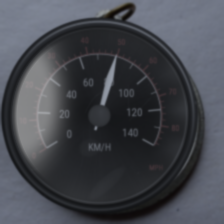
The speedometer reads 80 km/h
